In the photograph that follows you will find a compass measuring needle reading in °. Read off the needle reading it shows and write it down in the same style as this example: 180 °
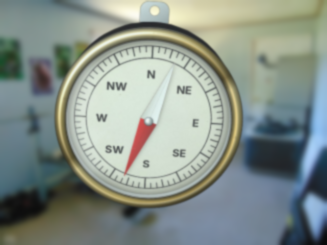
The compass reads 200 °
